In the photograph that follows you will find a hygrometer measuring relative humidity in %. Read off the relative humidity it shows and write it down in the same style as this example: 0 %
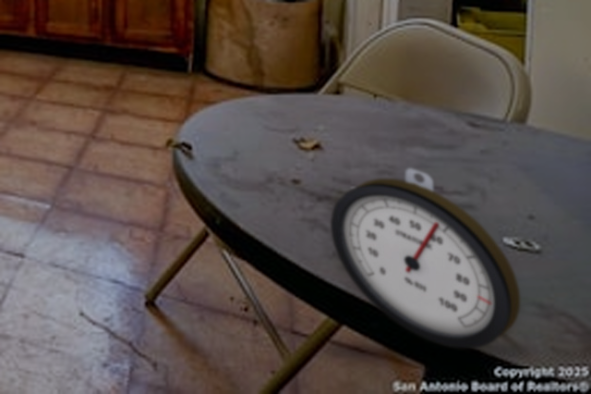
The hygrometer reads 57.5 %
